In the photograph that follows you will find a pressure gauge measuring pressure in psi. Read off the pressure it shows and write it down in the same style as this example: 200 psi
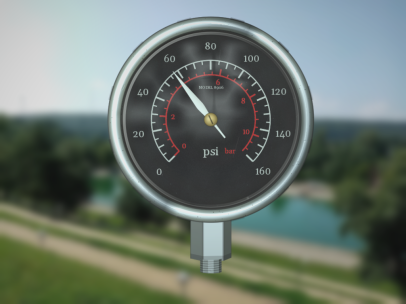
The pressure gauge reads 57.5 psi
